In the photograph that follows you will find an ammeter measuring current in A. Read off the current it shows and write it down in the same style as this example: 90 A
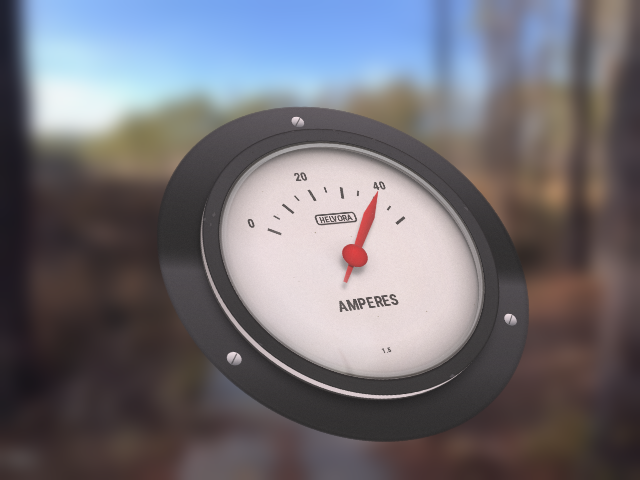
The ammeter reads 40 A
